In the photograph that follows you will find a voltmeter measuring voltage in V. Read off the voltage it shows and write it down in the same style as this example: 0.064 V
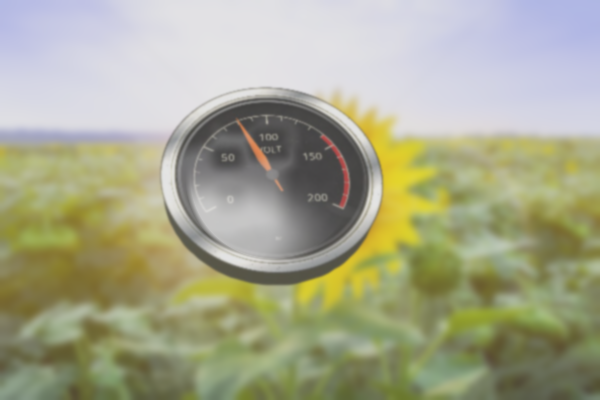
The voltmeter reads 80 V
